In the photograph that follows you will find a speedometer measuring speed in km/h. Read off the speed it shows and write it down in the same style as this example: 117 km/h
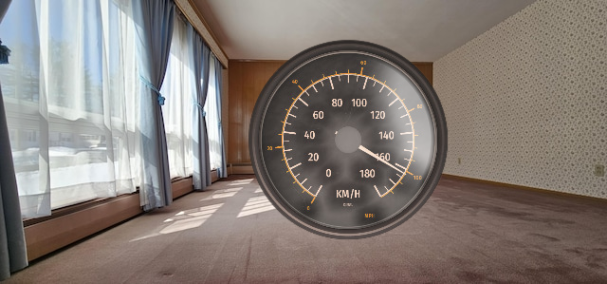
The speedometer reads 162.5 km/h
